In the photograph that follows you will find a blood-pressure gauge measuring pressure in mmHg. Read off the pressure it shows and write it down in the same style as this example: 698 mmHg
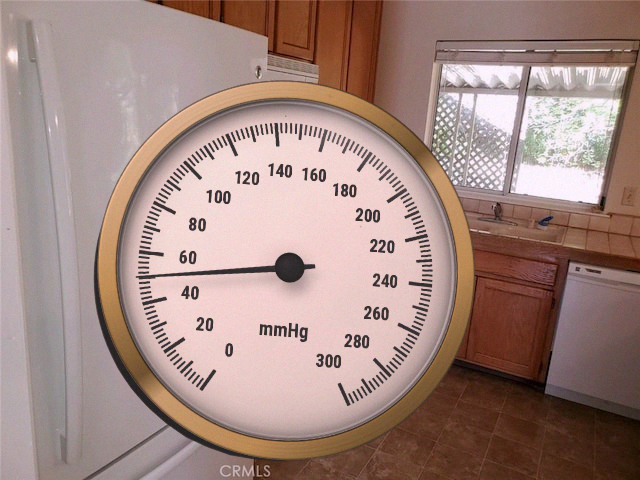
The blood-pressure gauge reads 50 mmHg
